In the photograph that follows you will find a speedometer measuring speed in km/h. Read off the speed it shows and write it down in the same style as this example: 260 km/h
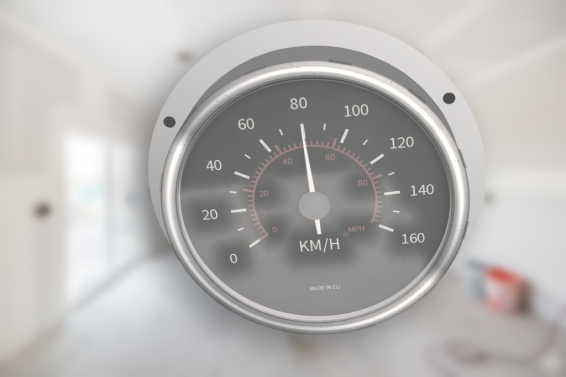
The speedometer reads 80 km/h
